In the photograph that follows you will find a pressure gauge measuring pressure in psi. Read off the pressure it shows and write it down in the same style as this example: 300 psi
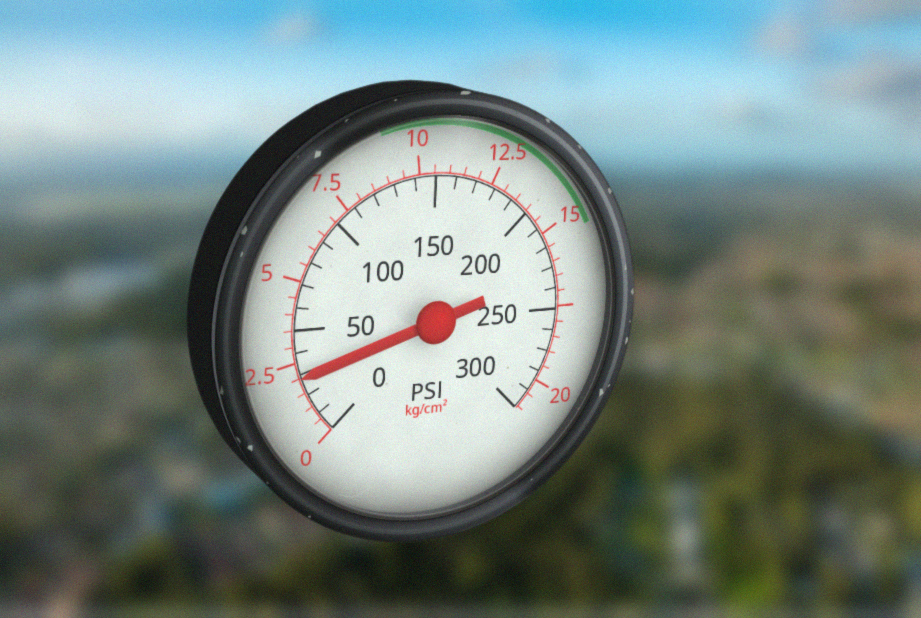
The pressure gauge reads 30 psi
